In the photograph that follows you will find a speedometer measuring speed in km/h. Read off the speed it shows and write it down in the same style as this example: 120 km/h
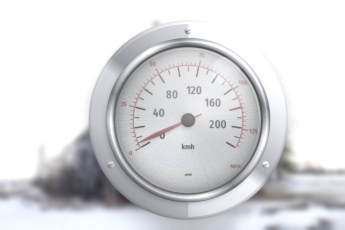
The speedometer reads 5 km/h
